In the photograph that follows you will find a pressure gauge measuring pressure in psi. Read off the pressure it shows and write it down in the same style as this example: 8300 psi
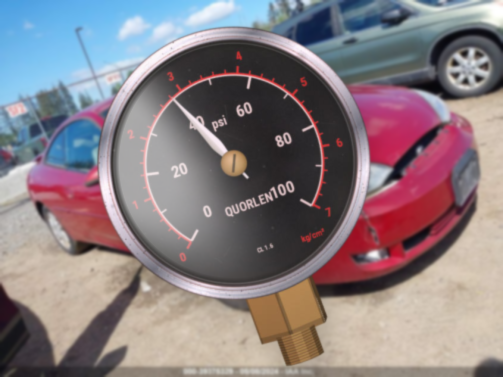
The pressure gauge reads 40 psi
